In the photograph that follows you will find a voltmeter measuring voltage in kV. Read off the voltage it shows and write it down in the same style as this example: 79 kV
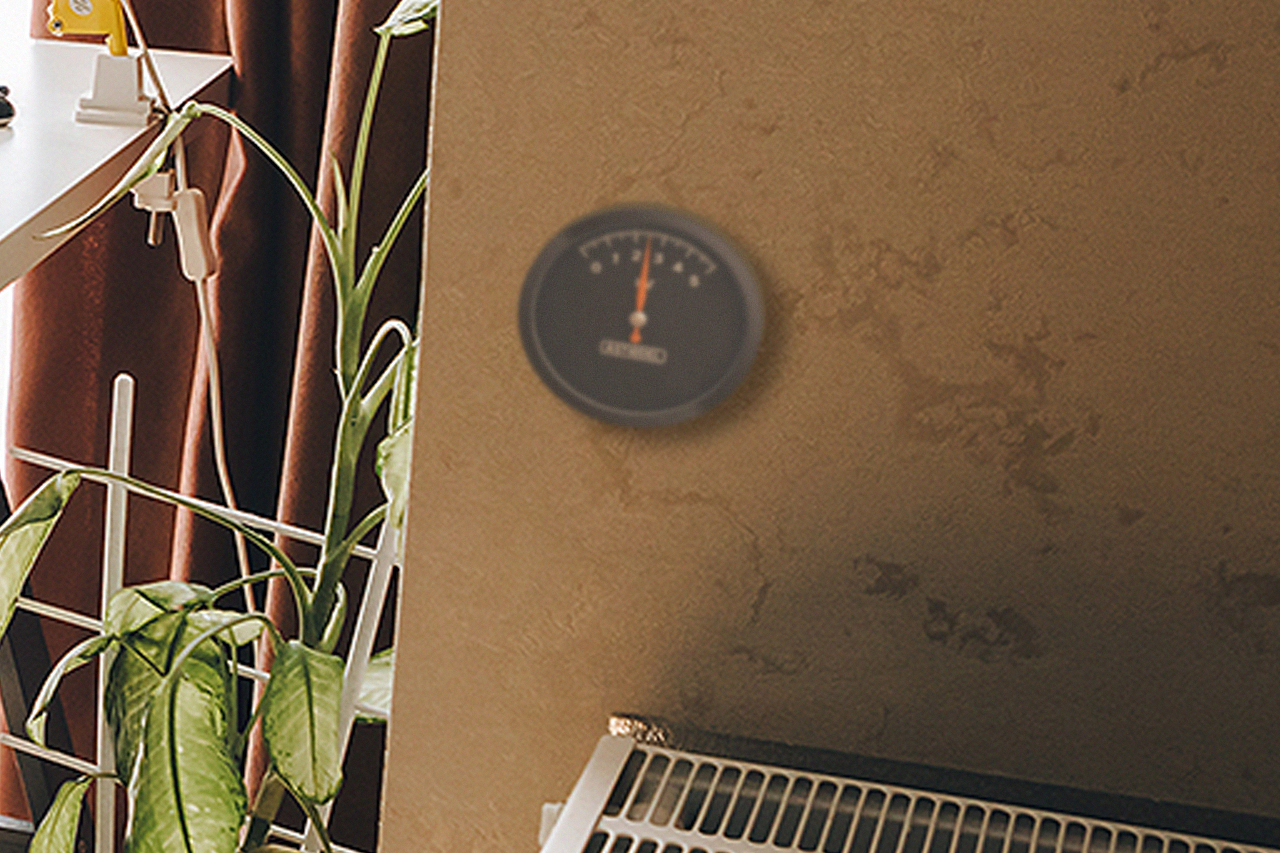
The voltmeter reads 2.5 kV
